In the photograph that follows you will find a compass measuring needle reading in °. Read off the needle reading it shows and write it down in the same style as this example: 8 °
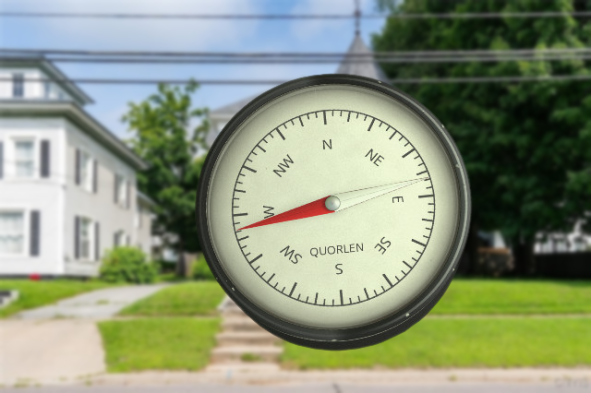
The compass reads 260 °
